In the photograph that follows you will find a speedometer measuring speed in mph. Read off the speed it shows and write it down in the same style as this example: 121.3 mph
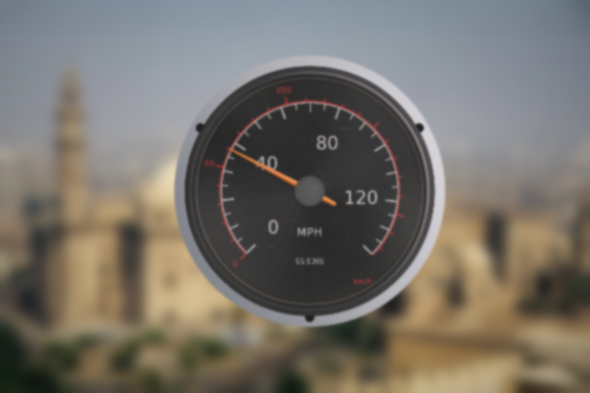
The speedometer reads 37.5 mph
